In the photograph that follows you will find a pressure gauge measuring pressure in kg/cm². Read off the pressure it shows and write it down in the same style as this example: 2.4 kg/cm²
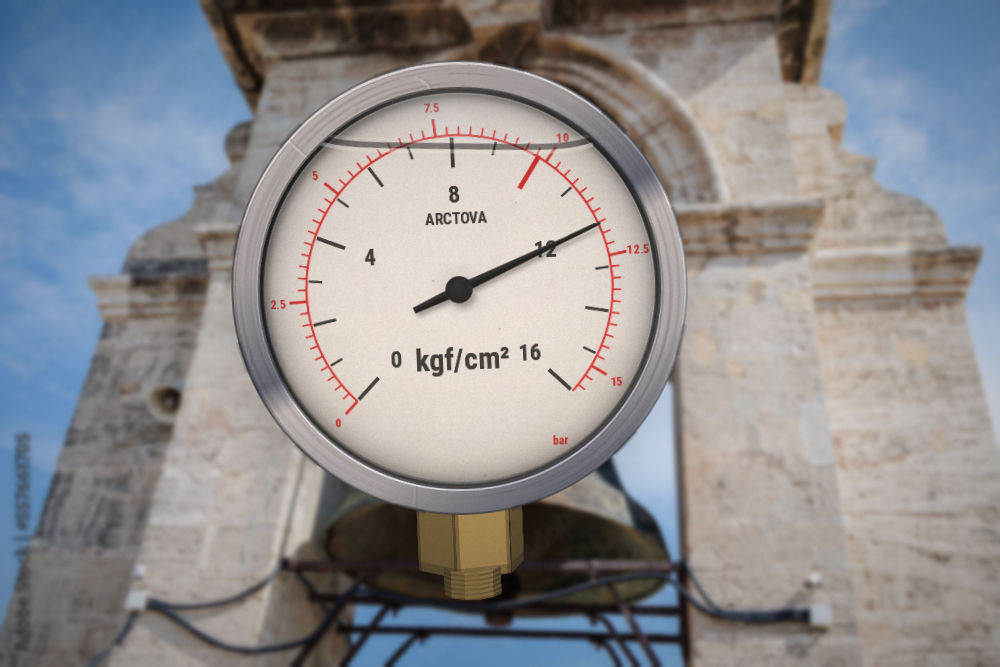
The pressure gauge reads 12 kg/cm²
